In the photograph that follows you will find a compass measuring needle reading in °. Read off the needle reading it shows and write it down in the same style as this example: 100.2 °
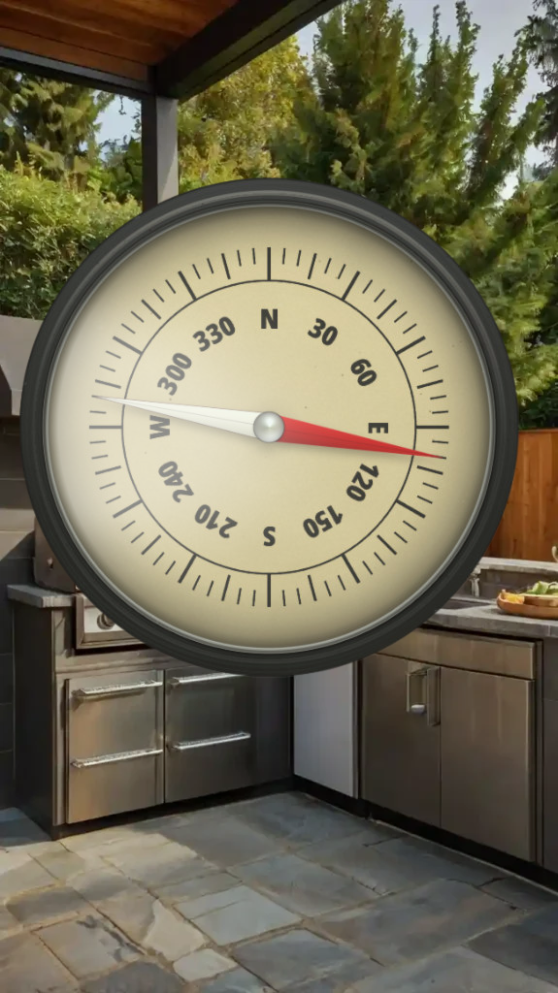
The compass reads 100 °
